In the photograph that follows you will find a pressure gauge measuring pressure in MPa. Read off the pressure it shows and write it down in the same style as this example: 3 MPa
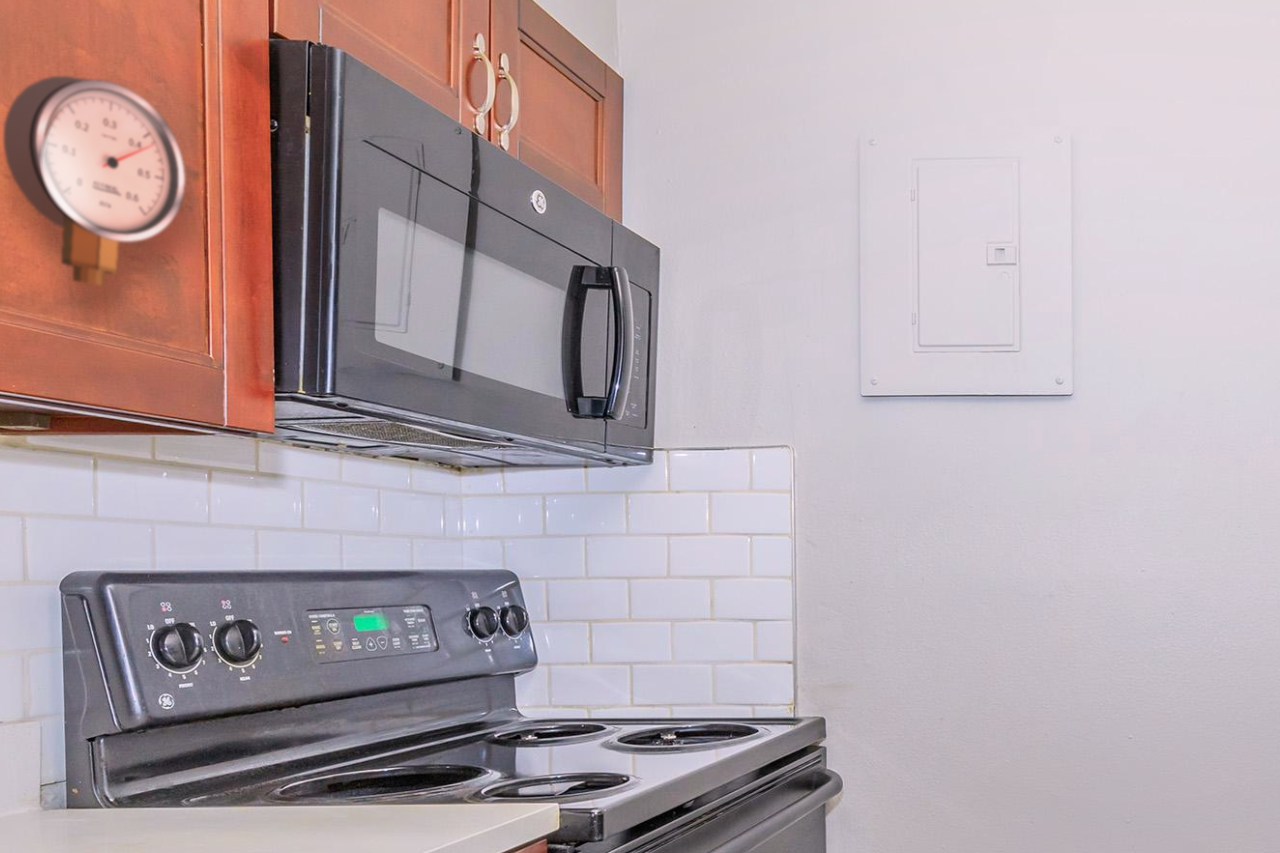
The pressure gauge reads 0.42 MPa
